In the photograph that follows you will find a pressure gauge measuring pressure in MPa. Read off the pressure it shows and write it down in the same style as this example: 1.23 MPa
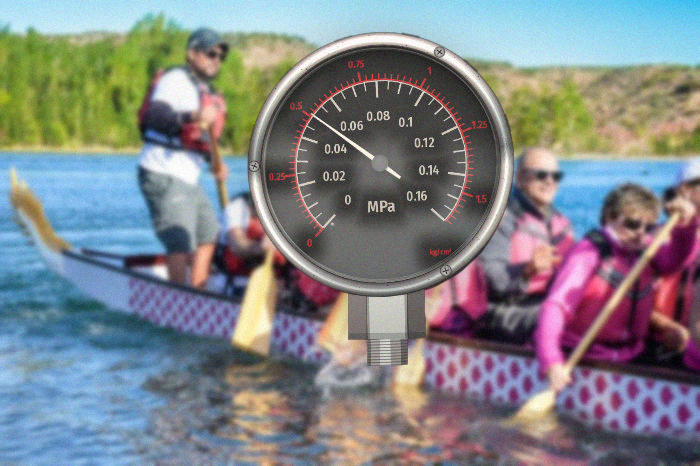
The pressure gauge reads 0.05 MPa
